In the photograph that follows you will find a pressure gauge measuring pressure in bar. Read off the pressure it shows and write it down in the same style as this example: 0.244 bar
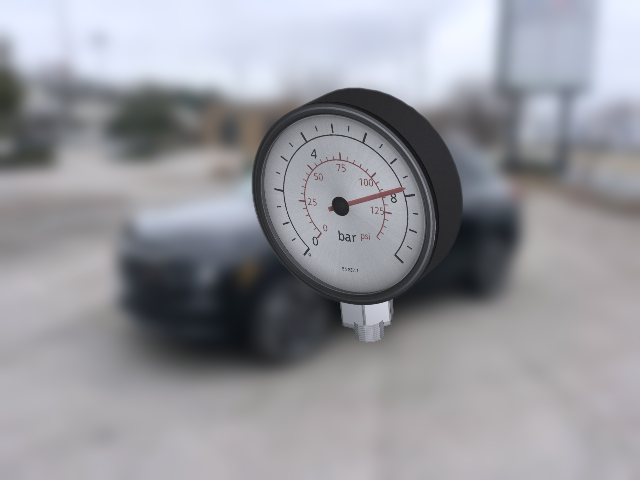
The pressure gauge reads 7.75 bar
